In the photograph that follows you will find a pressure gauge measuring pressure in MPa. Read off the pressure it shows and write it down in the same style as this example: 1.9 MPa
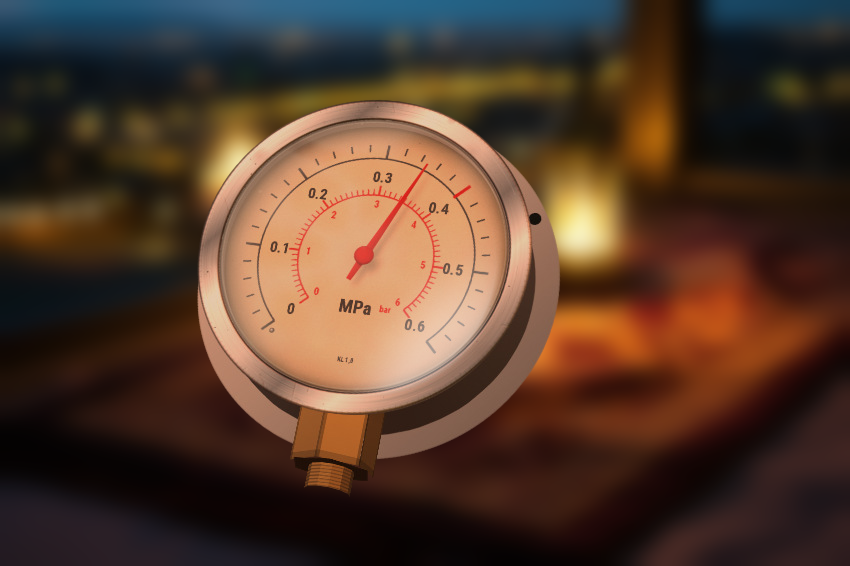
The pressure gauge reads 0.35 MPa
